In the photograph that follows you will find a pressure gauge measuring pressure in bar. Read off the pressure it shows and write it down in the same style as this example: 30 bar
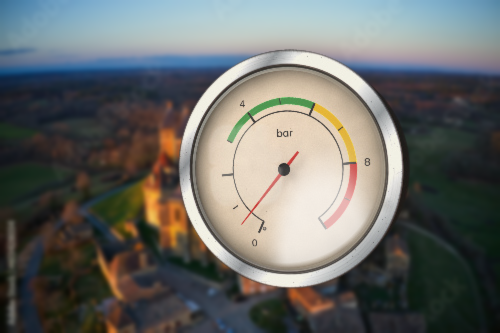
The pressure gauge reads 0.5 bar
